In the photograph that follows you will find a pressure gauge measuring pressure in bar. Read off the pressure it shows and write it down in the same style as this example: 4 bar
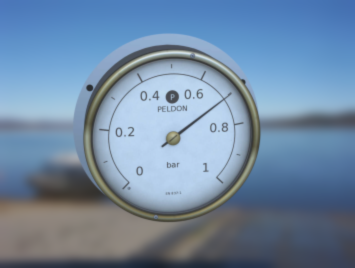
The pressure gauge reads 0.7 bar
